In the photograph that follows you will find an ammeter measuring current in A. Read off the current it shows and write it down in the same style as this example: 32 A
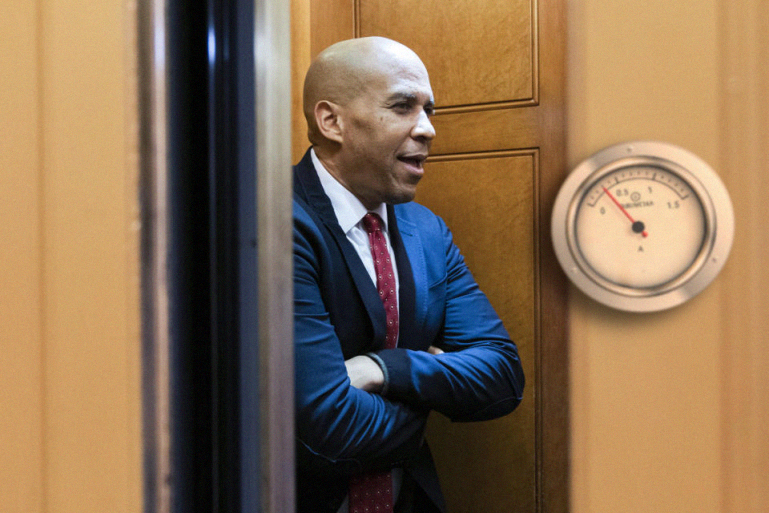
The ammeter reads 0.3 A
